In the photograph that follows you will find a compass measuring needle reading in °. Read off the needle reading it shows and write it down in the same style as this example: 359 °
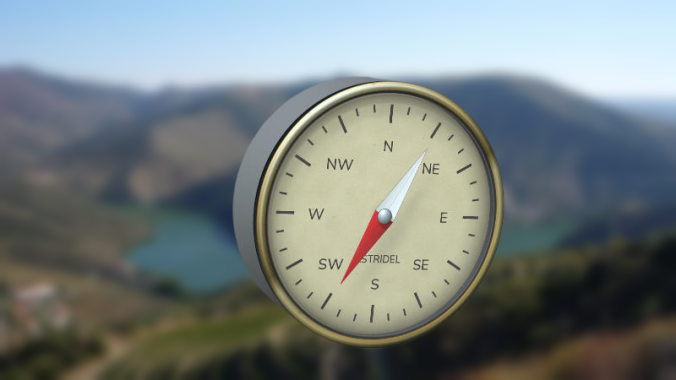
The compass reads 210 °
